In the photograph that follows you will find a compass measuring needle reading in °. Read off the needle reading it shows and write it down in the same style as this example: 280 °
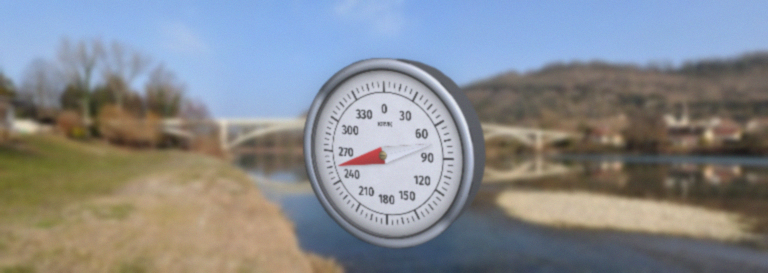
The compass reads 255 °
